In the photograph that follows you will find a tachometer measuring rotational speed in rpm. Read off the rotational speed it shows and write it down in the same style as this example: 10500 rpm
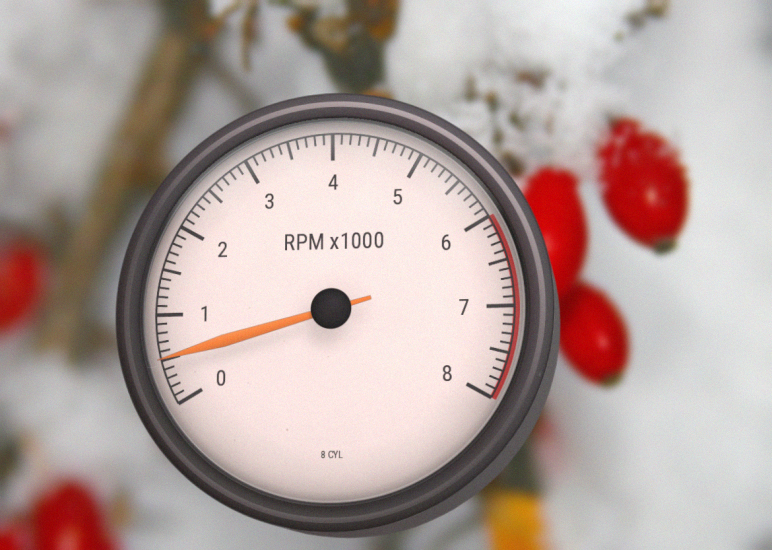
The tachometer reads 500 rpm
